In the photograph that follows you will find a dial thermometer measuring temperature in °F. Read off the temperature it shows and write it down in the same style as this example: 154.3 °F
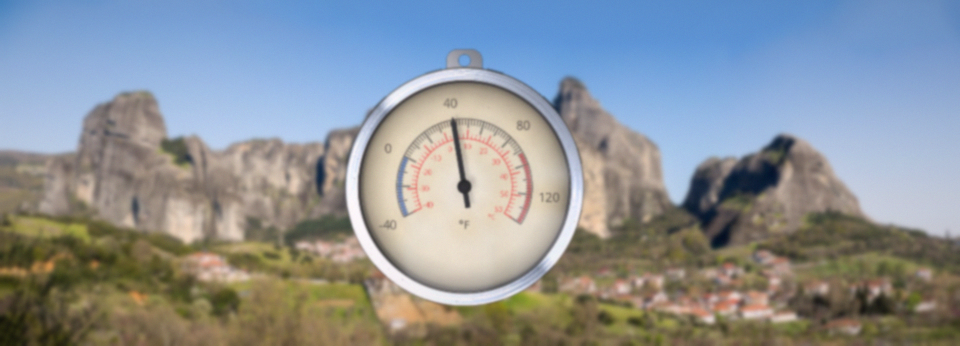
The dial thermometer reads 40 °F
